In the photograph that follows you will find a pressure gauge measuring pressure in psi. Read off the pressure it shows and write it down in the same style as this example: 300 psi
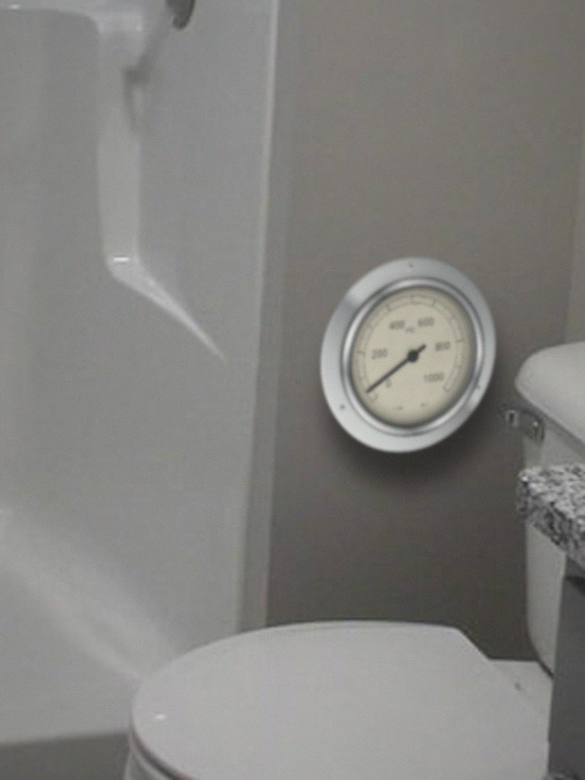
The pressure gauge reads 50 psi
